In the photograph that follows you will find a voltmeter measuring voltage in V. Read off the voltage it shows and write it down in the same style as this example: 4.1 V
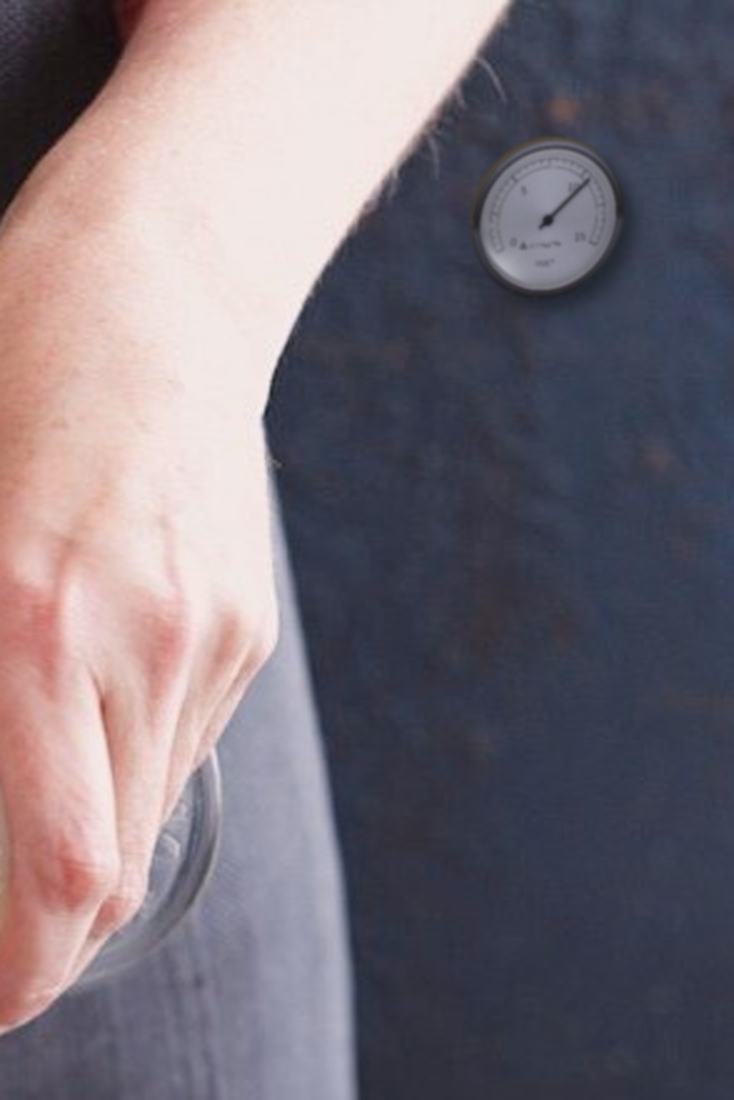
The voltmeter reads 10.5 V
